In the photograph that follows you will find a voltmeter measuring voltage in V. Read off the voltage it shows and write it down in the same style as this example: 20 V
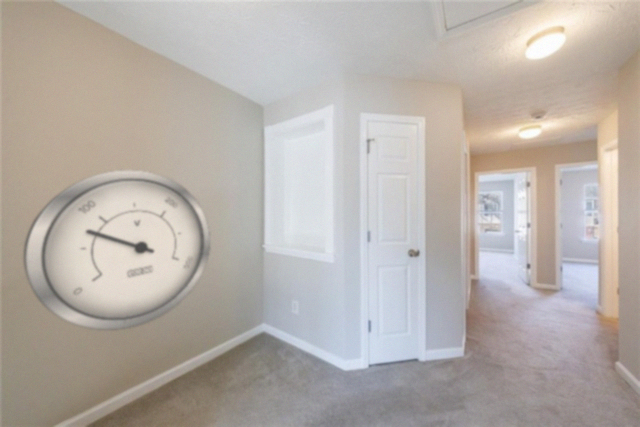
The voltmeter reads 75 V
